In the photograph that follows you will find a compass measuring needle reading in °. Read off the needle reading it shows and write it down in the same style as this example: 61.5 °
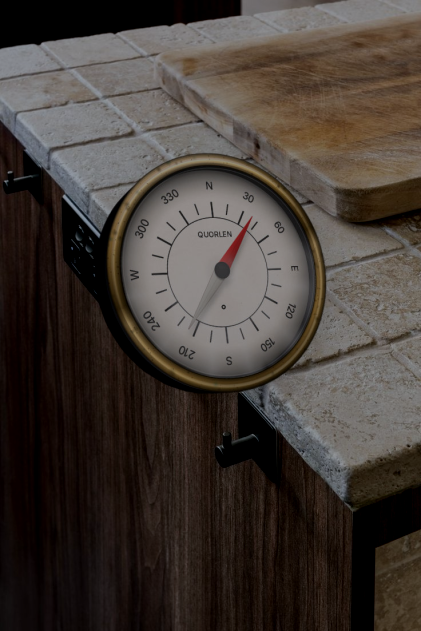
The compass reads 37.5 °
